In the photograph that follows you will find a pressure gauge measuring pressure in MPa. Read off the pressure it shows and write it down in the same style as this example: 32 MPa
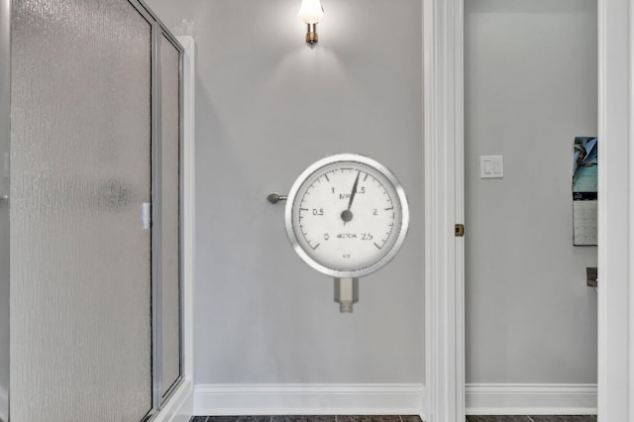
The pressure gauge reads 1.4 MPa
